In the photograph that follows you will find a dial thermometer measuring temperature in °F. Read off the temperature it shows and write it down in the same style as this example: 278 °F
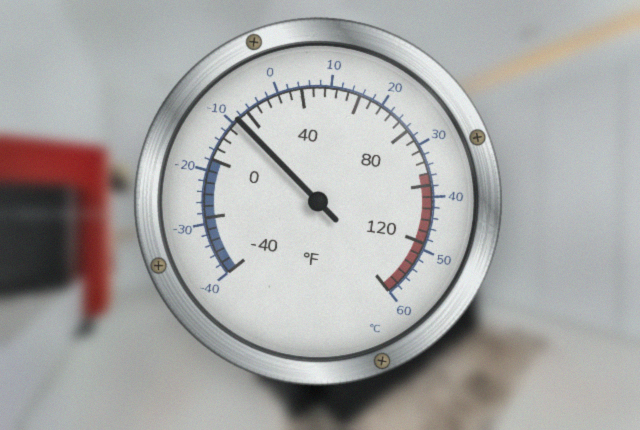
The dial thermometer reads 16 °F
